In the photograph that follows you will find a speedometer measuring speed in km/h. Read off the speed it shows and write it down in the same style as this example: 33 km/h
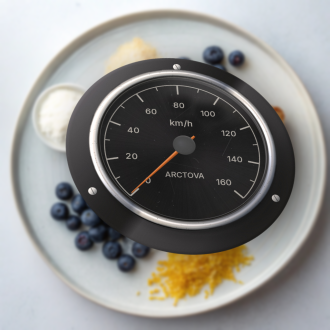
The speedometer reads 0 km/h
